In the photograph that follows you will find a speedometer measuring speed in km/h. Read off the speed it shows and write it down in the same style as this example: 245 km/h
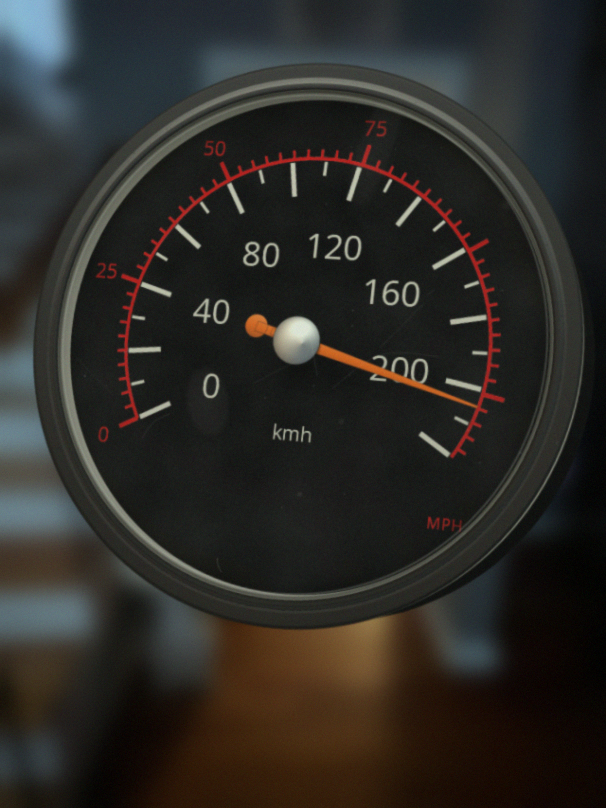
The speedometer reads 205 km/h
